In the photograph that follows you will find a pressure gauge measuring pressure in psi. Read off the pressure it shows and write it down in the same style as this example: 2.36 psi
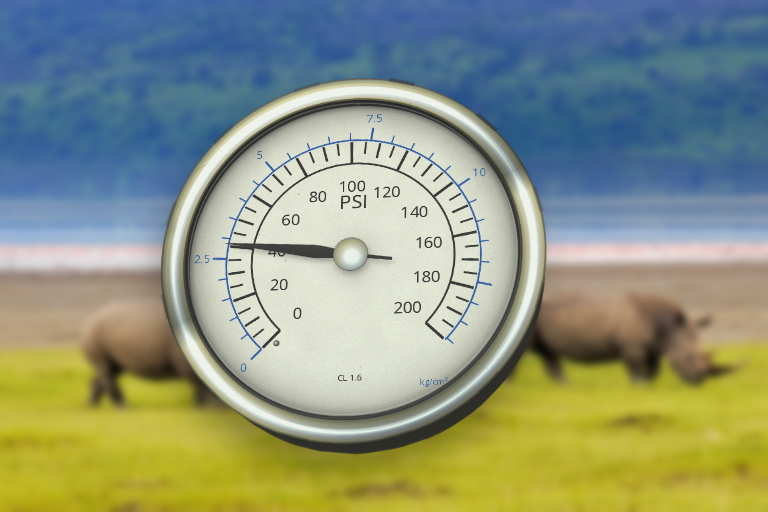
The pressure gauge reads 40 psi
